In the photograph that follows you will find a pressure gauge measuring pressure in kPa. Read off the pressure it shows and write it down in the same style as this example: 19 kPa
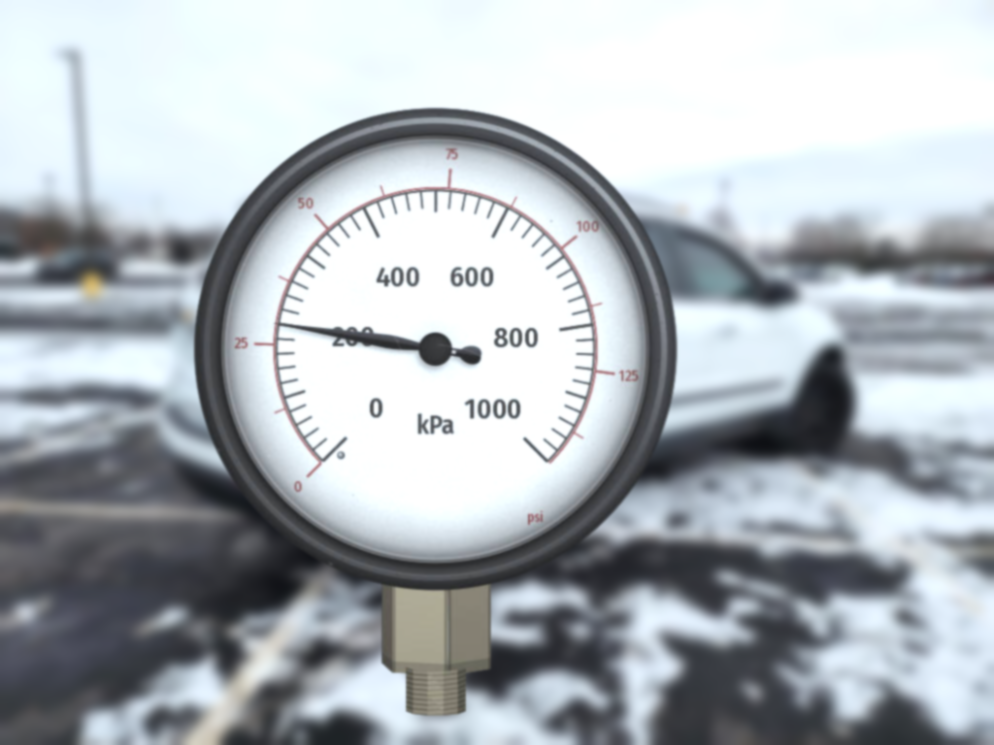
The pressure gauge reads 200 kPa
